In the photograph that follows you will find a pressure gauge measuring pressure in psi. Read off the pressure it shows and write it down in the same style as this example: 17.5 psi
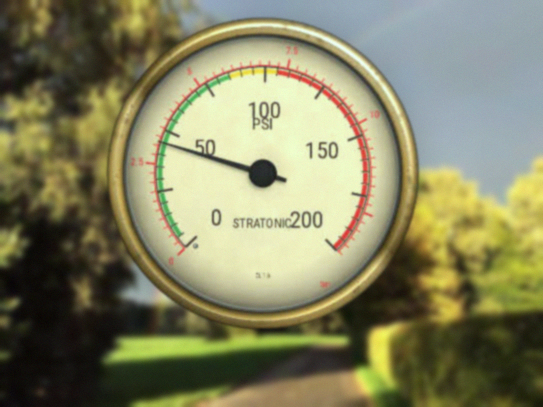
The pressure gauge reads 45 psi
